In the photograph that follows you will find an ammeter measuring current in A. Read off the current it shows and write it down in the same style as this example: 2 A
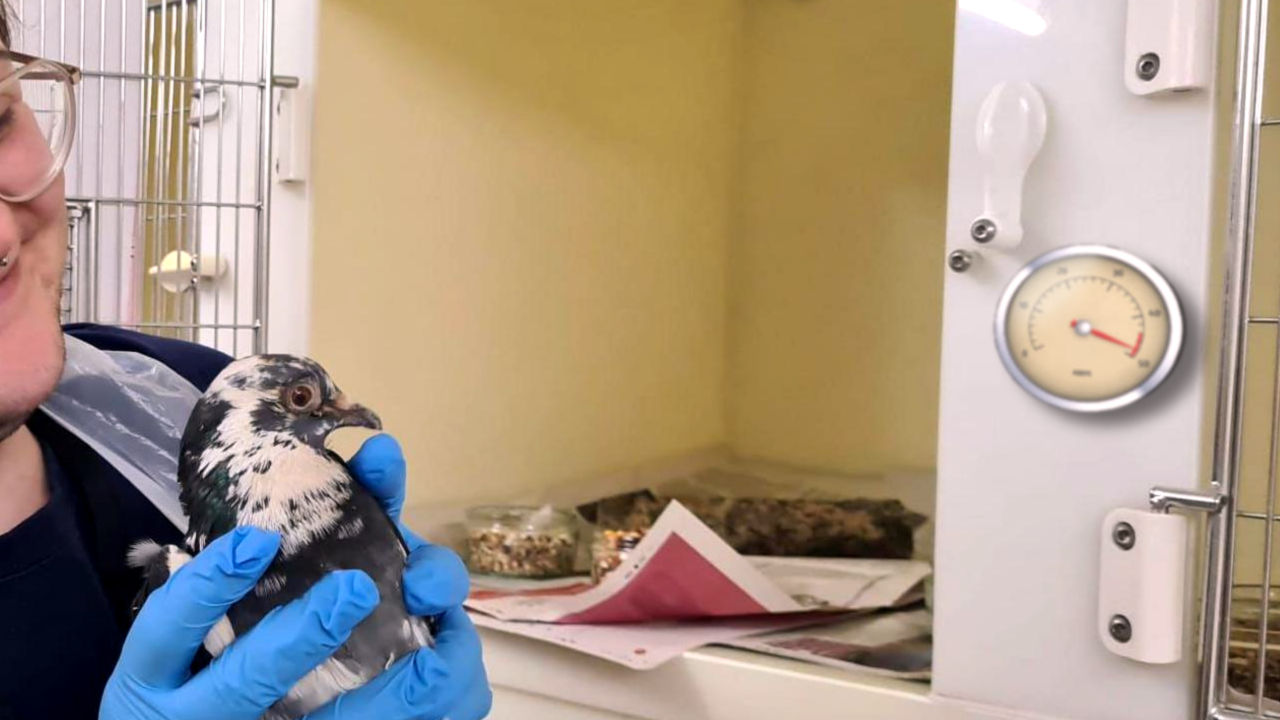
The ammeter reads 48 A
